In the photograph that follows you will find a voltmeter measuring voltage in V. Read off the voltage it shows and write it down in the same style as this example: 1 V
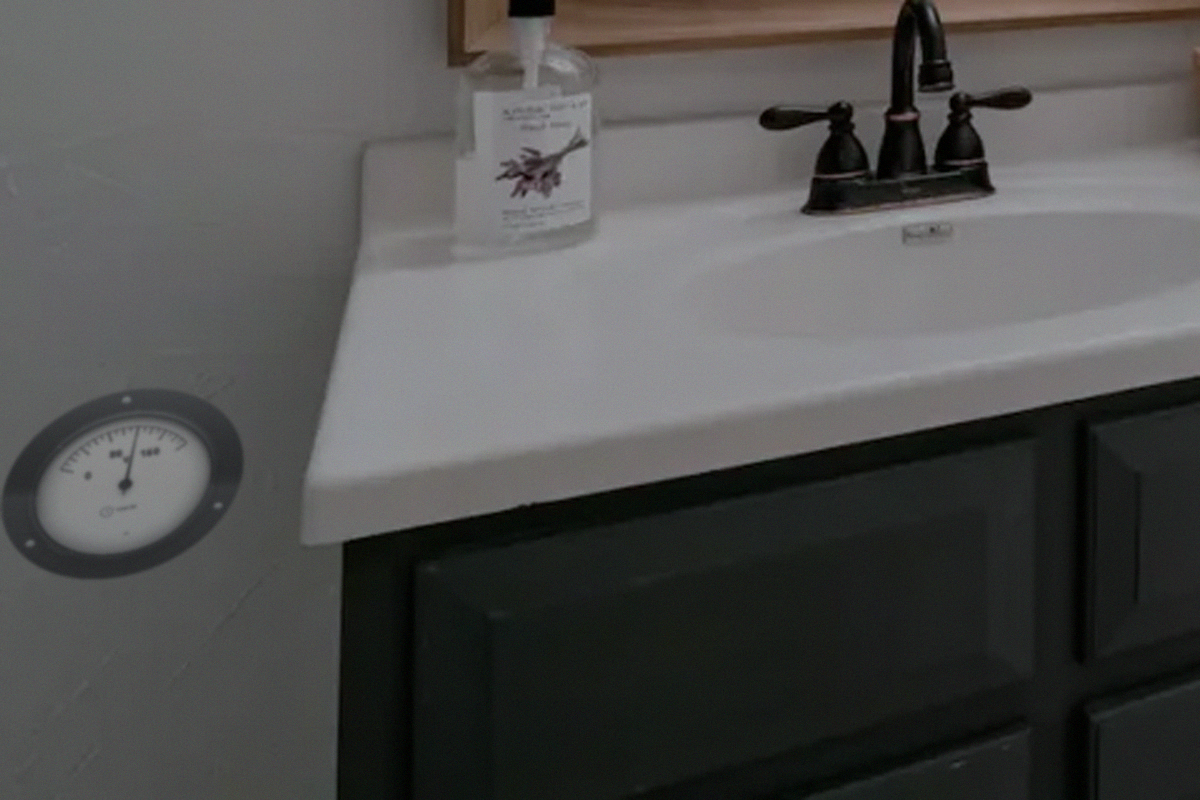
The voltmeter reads 120 V
